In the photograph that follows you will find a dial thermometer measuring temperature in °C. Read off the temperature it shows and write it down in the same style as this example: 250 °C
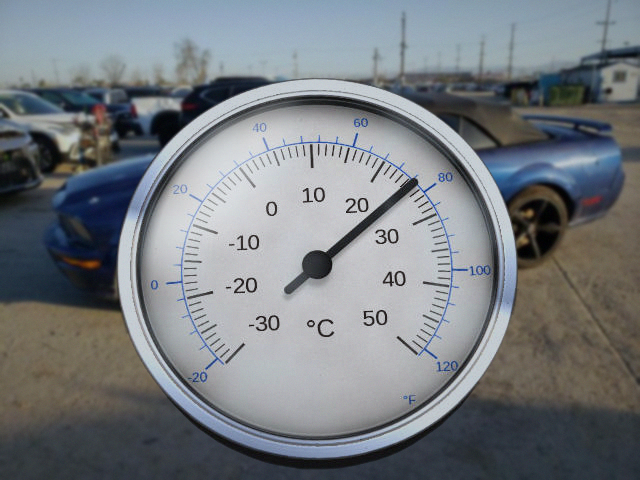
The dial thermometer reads 25 °C
